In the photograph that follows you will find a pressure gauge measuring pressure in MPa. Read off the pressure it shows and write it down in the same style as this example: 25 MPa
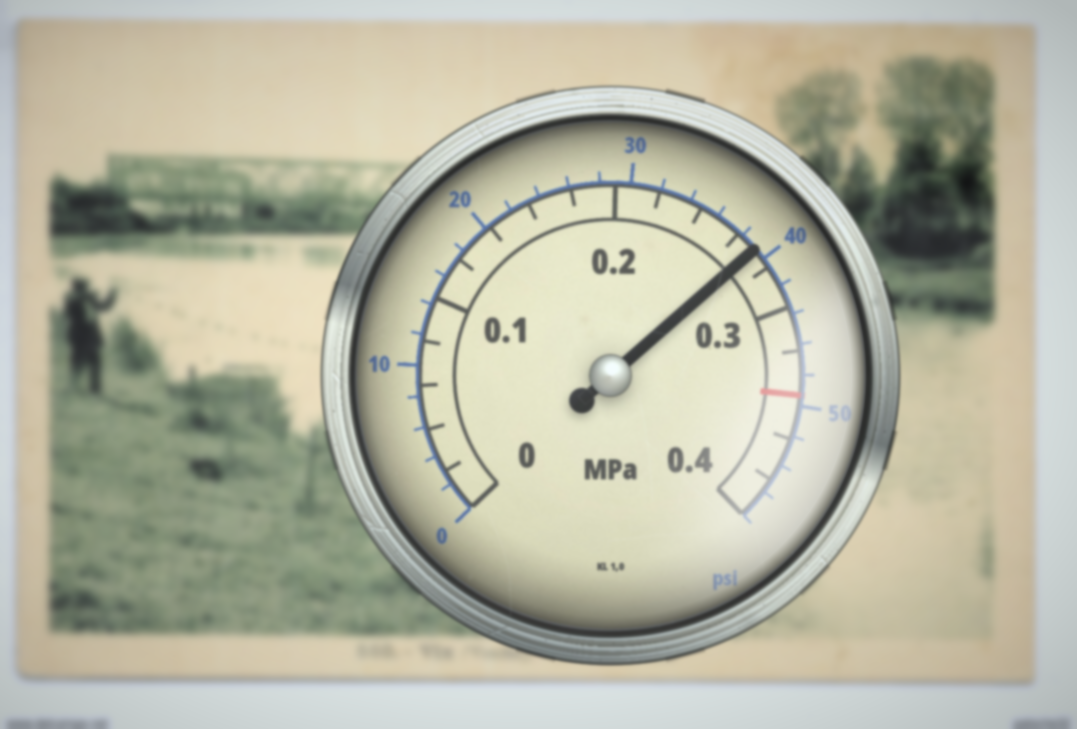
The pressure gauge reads 0.27 MPa
